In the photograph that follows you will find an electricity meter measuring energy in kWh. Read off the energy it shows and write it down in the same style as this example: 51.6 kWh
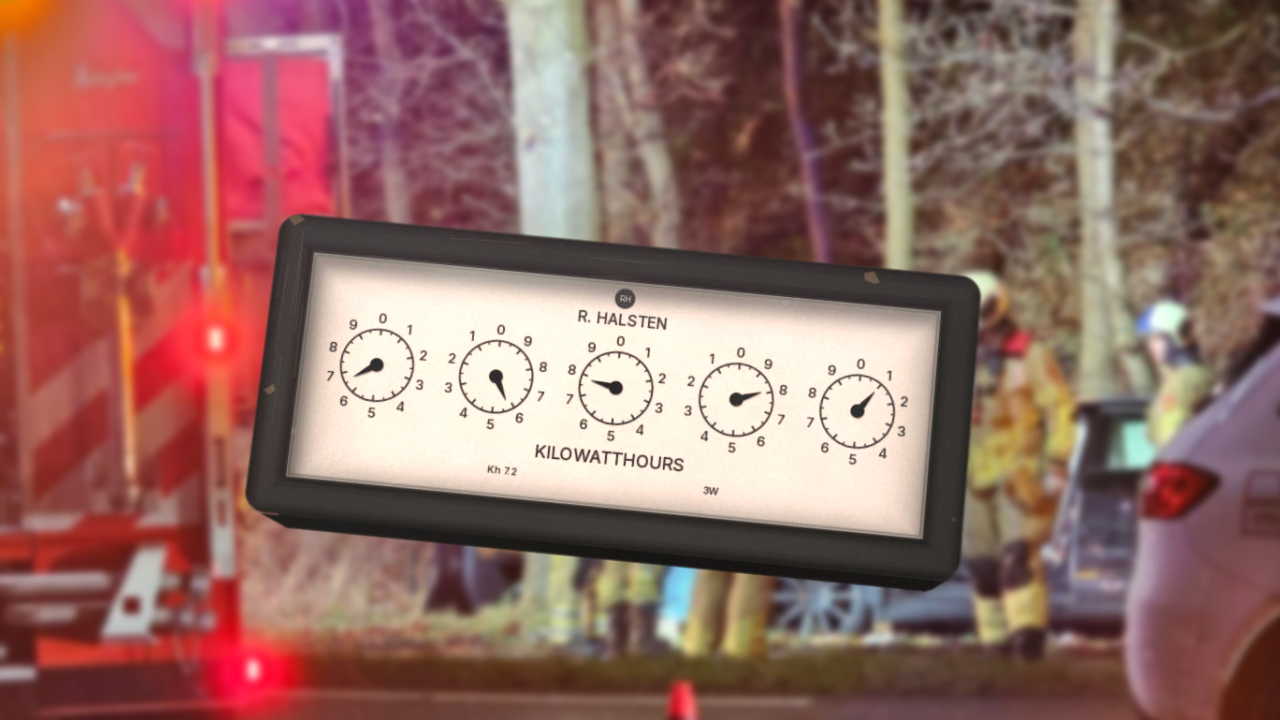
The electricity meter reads 65781 kWh
